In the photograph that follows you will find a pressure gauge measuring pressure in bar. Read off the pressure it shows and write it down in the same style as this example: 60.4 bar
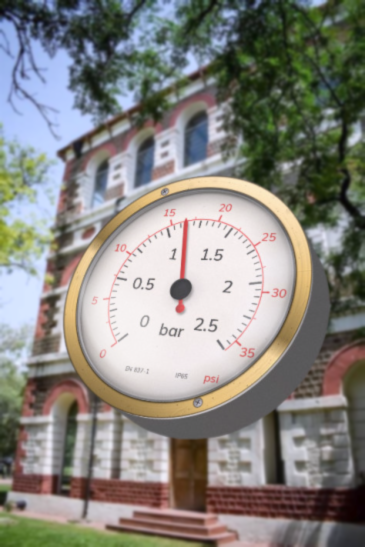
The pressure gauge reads 1.15 bar
